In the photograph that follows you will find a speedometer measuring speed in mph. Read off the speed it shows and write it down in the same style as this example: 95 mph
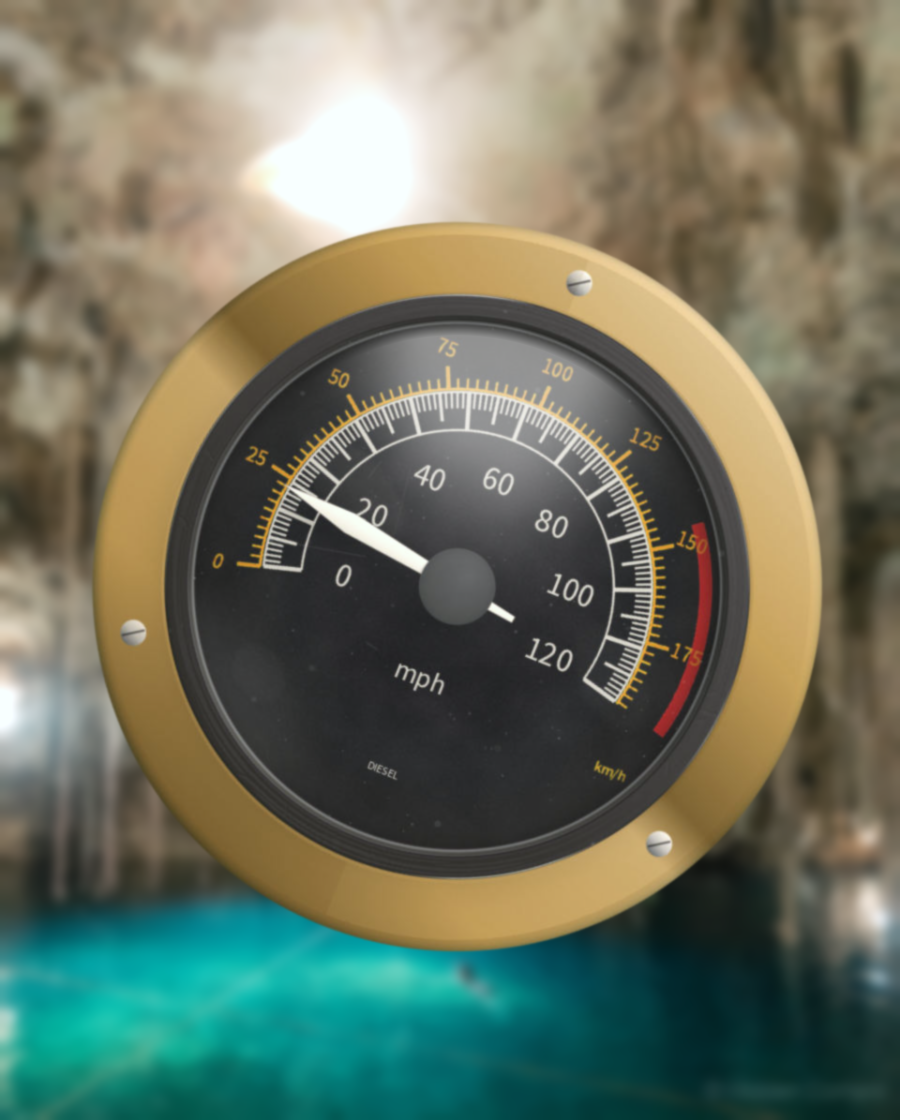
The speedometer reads 14 mph
